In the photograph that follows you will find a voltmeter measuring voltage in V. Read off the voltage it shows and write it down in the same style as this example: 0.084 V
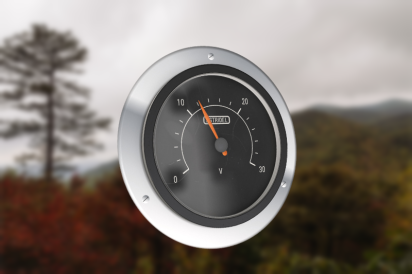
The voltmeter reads 12 V
